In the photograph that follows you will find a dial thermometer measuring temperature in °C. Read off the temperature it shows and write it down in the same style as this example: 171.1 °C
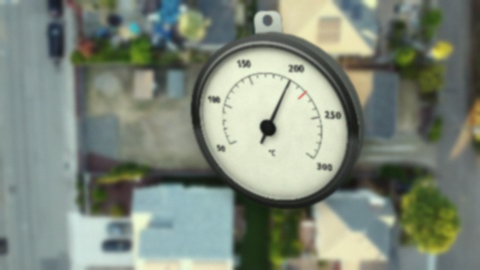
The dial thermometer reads 200 °C
